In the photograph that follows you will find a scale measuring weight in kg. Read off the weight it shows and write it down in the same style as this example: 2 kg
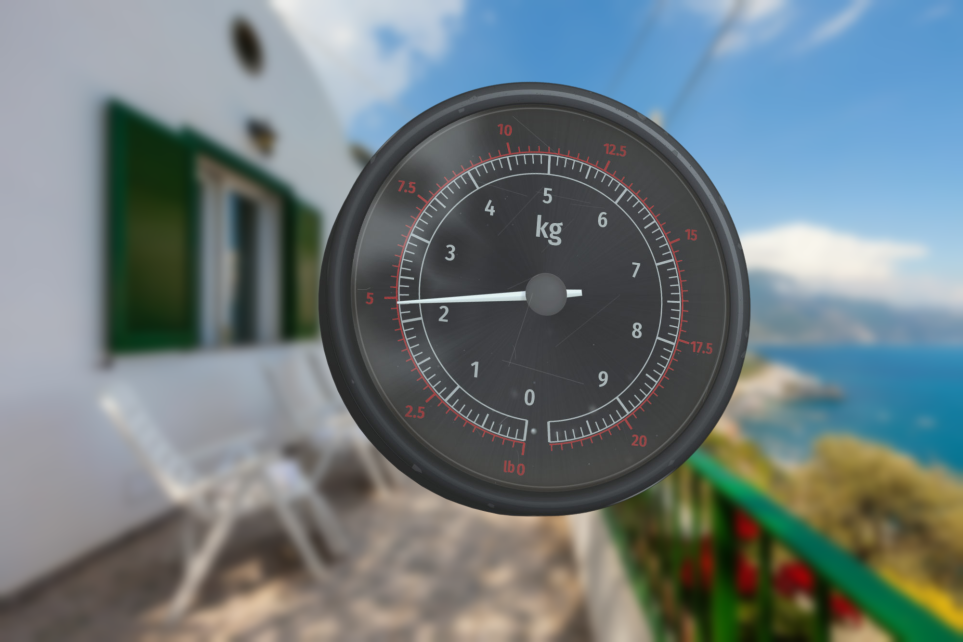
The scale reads 2.2 kg
